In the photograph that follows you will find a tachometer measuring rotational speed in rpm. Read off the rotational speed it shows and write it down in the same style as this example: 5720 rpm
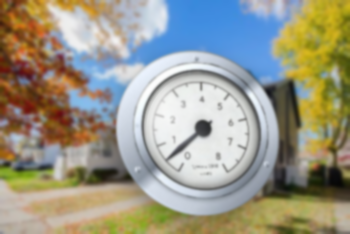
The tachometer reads 500 rpm
